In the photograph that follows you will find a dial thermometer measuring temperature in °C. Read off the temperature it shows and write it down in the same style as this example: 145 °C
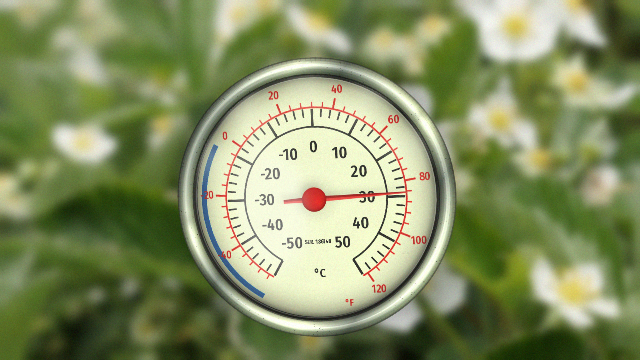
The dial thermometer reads 29 °C
